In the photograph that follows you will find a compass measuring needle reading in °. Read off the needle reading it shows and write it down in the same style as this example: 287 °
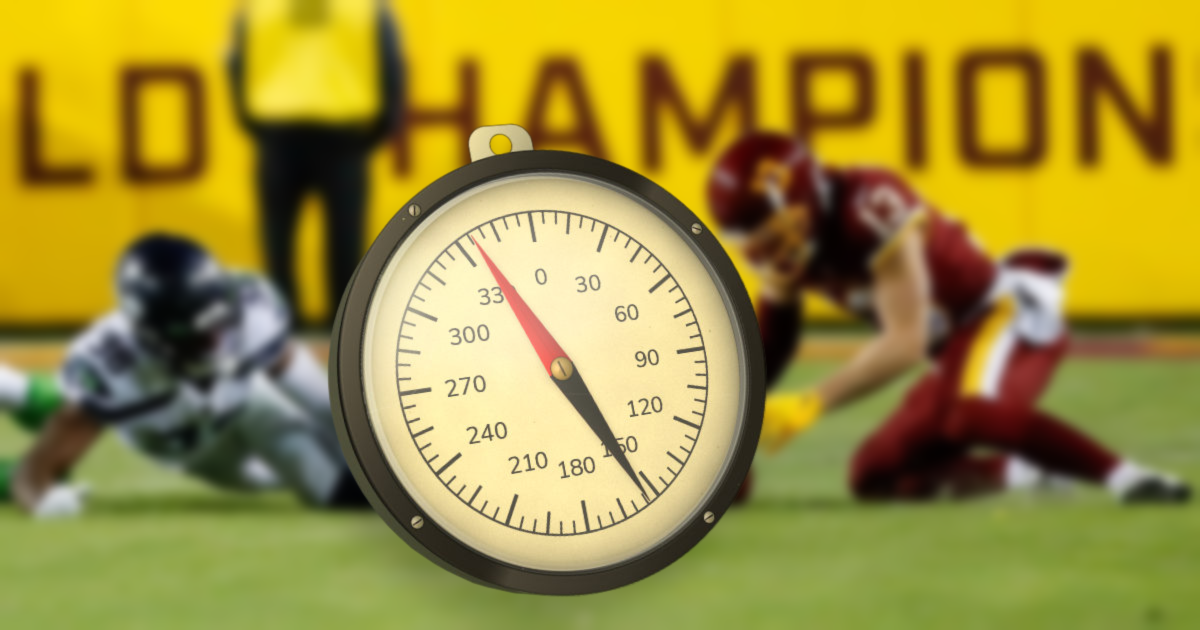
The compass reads 335 °
